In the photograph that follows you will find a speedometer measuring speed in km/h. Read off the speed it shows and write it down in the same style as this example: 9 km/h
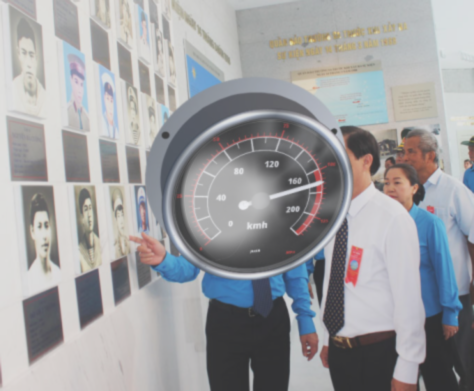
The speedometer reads 170 km/h
